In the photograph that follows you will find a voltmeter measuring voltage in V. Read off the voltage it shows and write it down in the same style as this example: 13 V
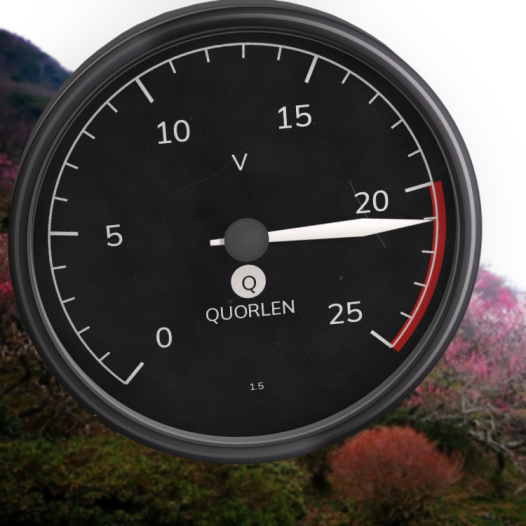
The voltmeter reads 21 V
